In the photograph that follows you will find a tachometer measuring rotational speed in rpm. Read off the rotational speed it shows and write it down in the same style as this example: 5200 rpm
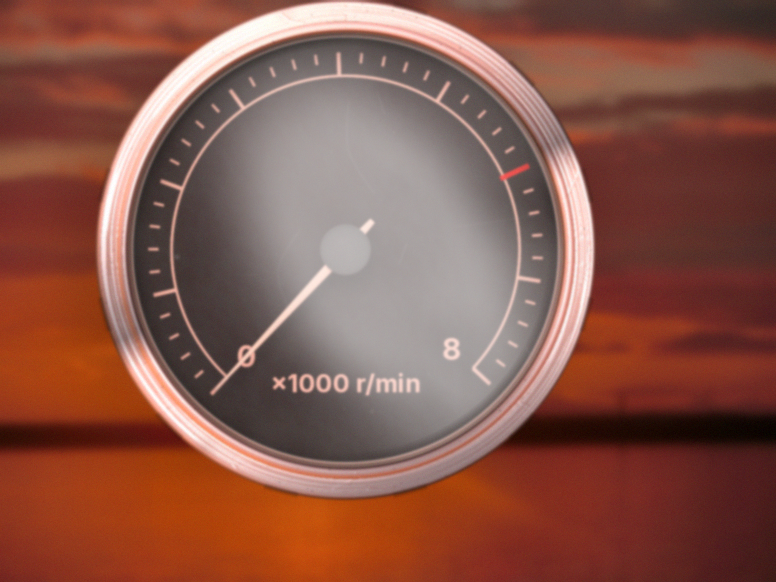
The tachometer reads 0 rpm
